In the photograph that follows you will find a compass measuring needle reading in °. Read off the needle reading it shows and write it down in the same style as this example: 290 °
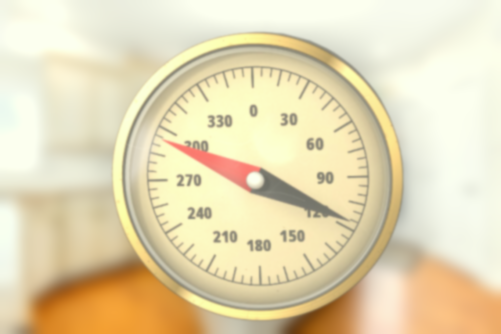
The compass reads 295 °
